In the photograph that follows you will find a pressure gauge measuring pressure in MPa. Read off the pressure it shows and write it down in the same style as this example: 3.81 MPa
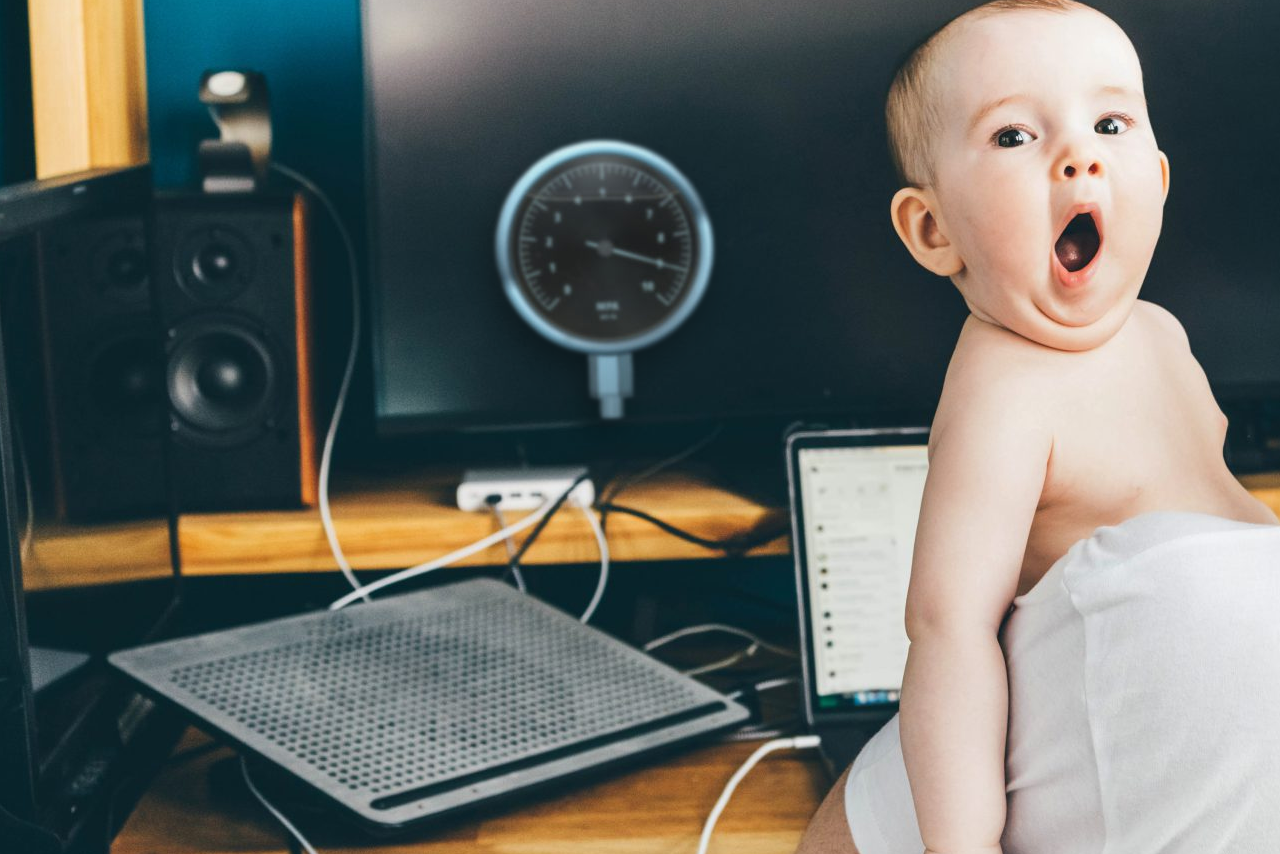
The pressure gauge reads 9 MPa
